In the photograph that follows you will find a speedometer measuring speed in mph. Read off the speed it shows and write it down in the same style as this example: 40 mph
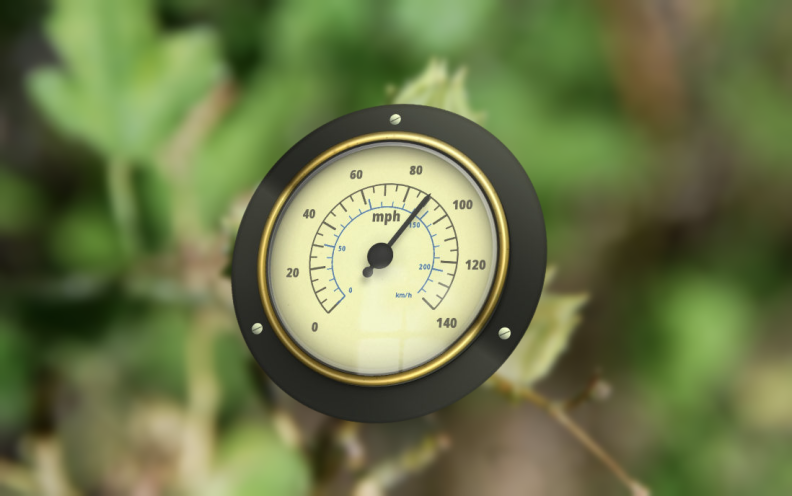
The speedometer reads 90 mph
